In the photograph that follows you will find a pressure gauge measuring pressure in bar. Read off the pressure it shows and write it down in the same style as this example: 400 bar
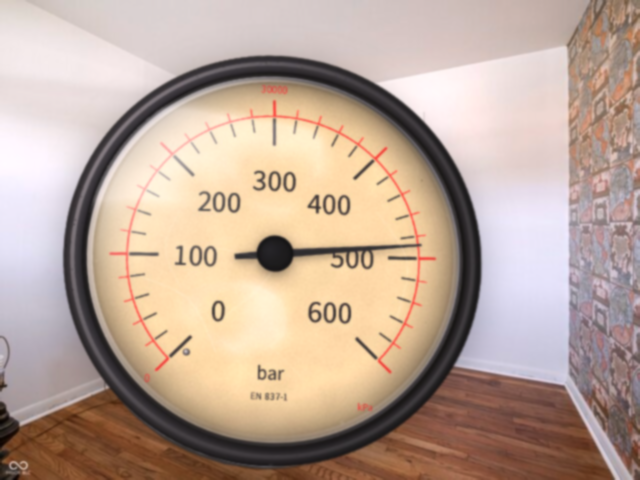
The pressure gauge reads 490 bar
